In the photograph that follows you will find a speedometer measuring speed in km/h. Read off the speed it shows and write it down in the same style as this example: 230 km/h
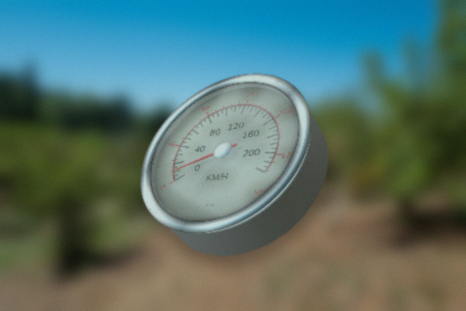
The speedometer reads 10 km/h
